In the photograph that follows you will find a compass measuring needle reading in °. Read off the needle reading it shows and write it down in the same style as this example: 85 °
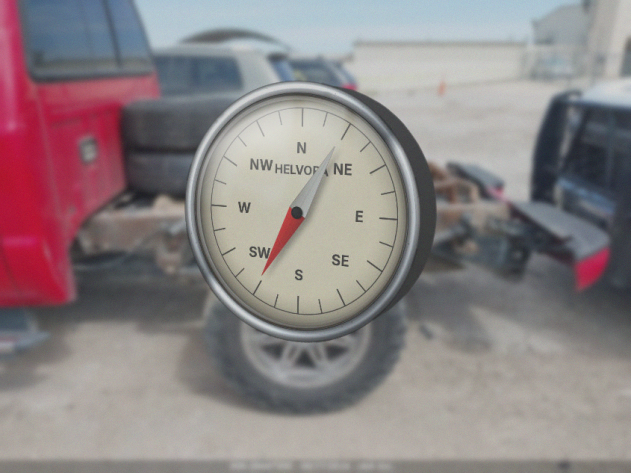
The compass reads 210 °
